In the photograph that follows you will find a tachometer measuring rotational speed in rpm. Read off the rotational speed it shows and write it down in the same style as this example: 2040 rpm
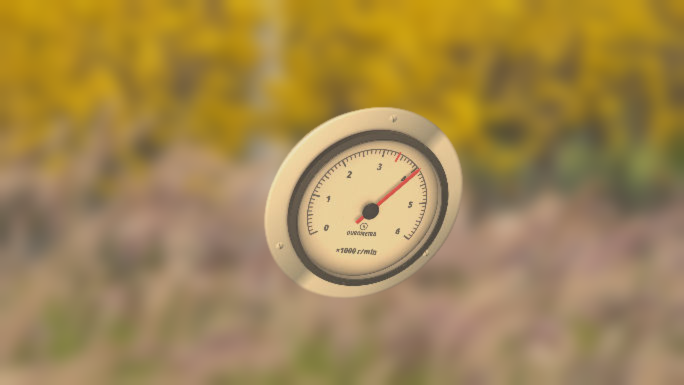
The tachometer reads 4000 rpm
